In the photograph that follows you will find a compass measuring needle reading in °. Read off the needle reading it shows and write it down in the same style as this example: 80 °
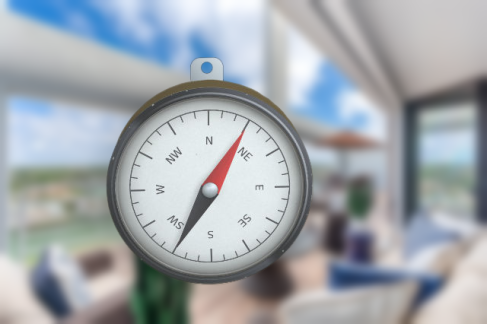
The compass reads 30 °
